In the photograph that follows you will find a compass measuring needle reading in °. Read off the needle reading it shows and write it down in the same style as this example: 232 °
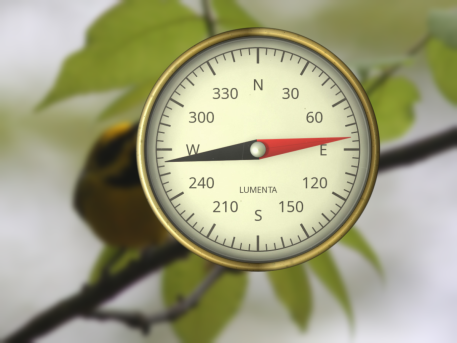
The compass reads 82.5 °
